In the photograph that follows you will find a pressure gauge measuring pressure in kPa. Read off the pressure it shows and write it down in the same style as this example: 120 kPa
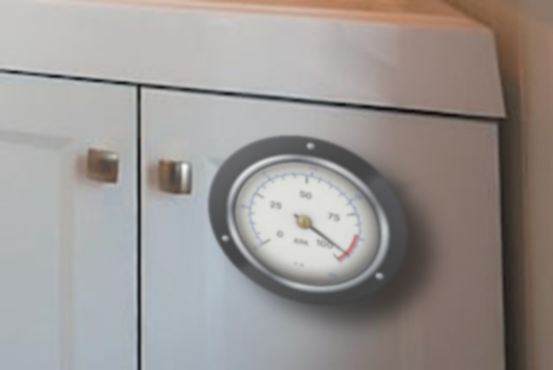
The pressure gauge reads 95 kPa
